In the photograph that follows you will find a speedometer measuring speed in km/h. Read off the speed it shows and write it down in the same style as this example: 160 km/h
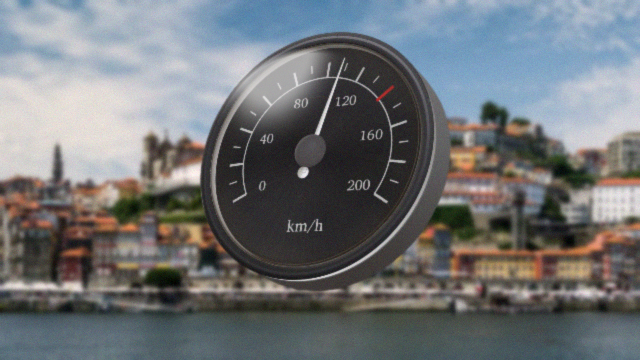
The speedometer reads 110 km/h
